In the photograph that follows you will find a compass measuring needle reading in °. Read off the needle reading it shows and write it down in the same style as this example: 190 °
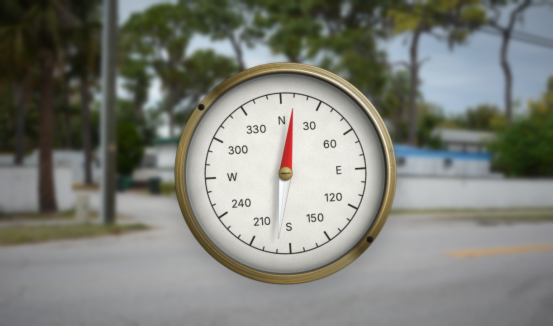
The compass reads 10 °
